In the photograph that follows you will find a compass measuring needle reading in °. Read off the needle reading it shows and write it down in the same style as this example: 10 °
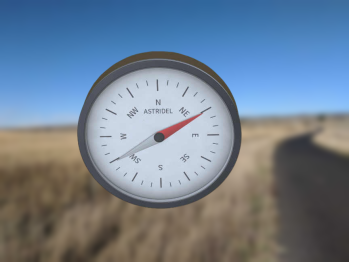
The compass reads 60 °
